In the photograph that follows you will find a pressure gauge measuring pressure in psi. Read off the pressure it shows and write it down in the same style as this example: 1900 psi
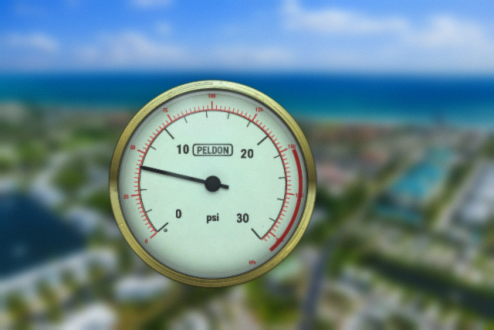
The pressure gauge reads 6 psi
